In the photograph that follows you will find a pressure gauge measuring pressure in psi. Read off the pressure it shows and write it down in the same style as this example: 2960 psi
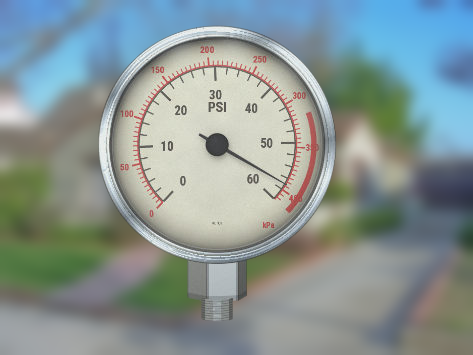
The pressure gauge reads 57 psi
